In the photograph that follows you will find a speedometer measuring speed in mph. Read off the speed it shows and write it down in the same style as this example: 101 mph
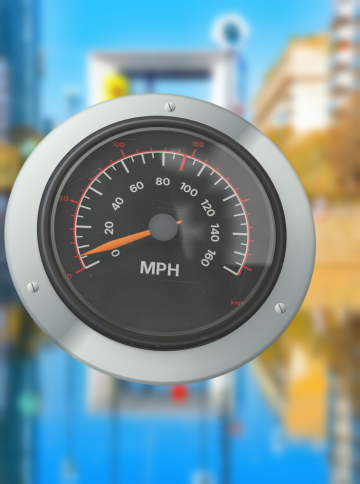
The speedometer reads 5 mph
